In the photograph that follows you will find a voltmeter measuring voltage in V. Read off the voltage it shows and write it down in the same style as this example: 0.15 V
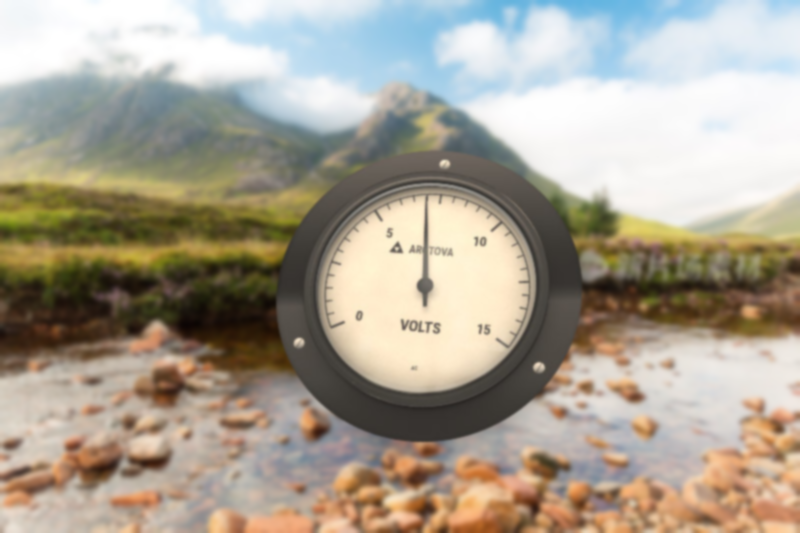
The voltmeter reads 7 V
